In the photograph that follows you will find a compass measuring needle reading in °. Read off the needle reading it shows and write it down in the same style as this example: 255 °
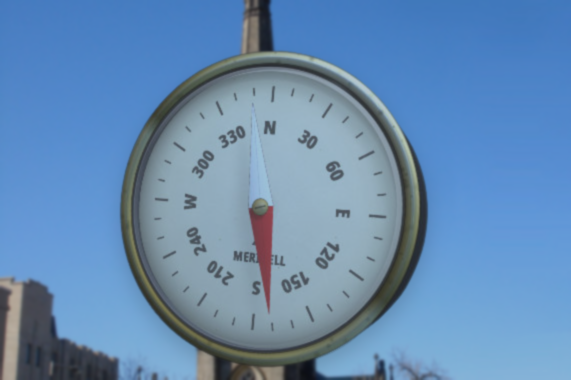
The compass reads 170 °
